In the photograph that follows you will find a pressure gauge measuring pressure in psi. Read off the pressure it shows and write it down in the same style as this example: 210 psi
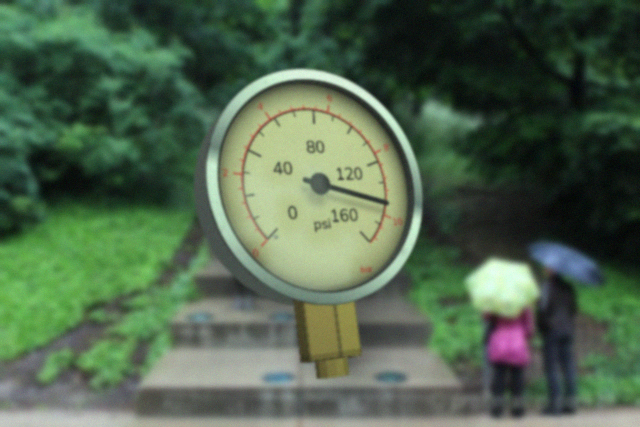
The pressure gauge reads 140 psi
